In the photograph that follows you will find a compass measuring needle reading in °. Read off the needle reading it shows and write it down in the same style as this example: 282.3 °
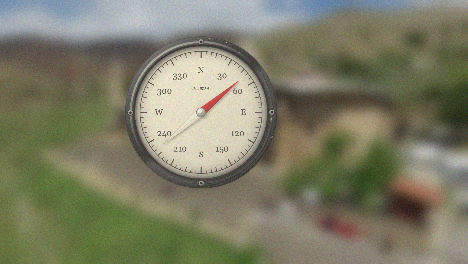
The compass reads 50 °
